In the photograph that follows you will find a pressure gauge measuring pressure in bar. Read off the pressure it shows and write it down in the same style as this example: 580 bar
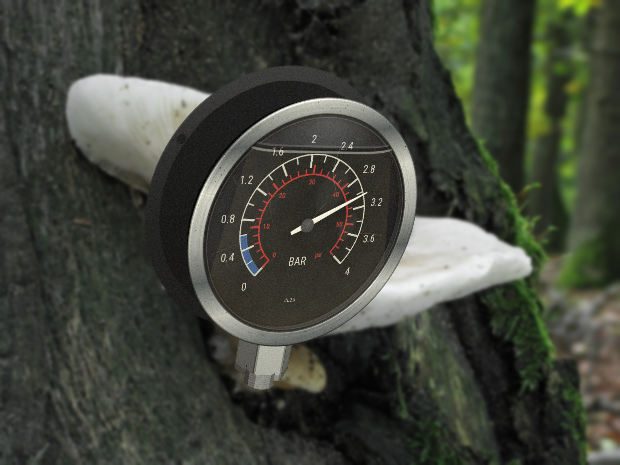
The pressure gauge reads 3 bar
